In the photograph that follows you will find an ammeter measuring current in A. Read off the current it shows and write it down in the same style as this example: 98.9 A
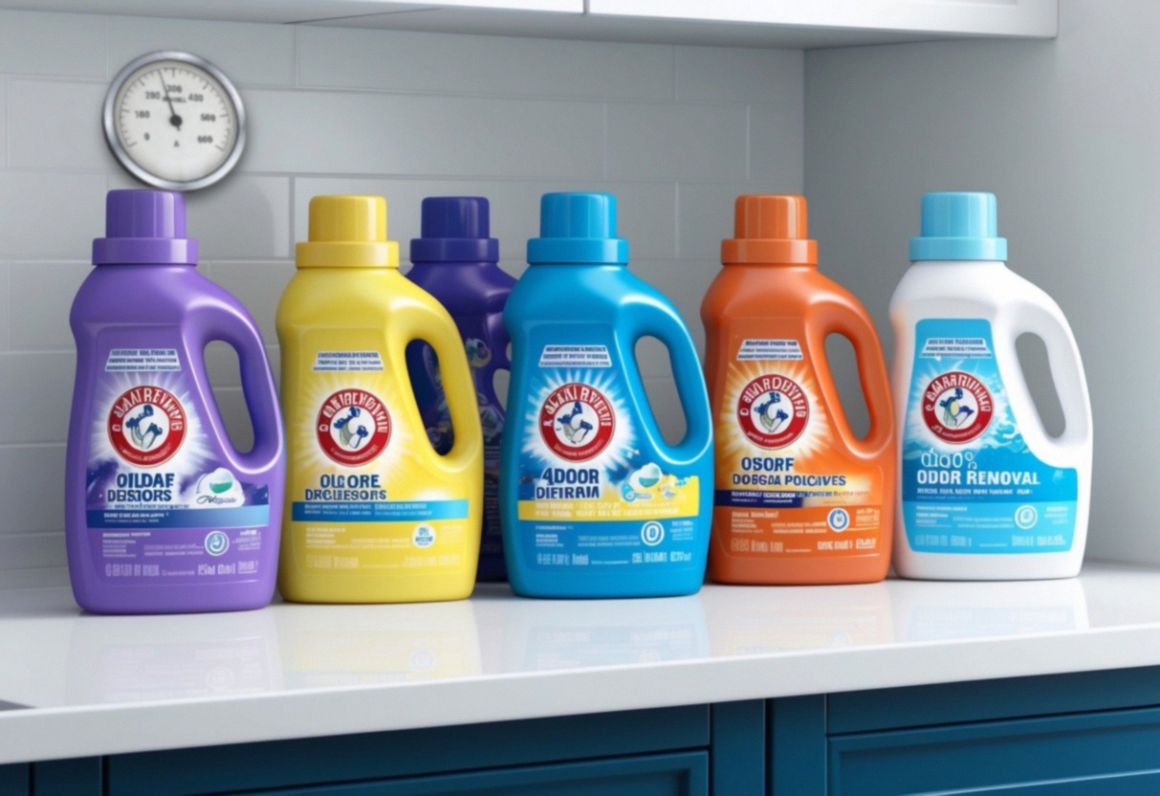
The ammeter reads 260 A
